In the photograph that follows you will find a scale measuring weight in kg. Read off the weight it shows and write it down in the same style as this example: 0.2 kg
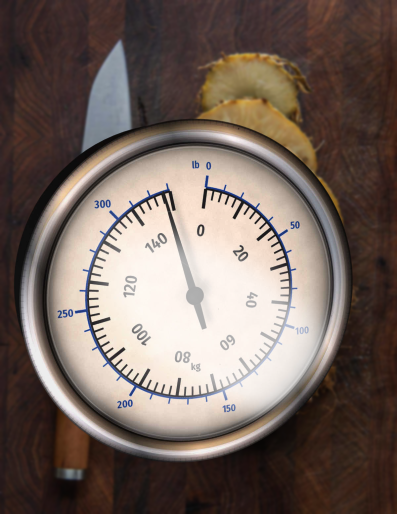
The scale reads 148 kg
